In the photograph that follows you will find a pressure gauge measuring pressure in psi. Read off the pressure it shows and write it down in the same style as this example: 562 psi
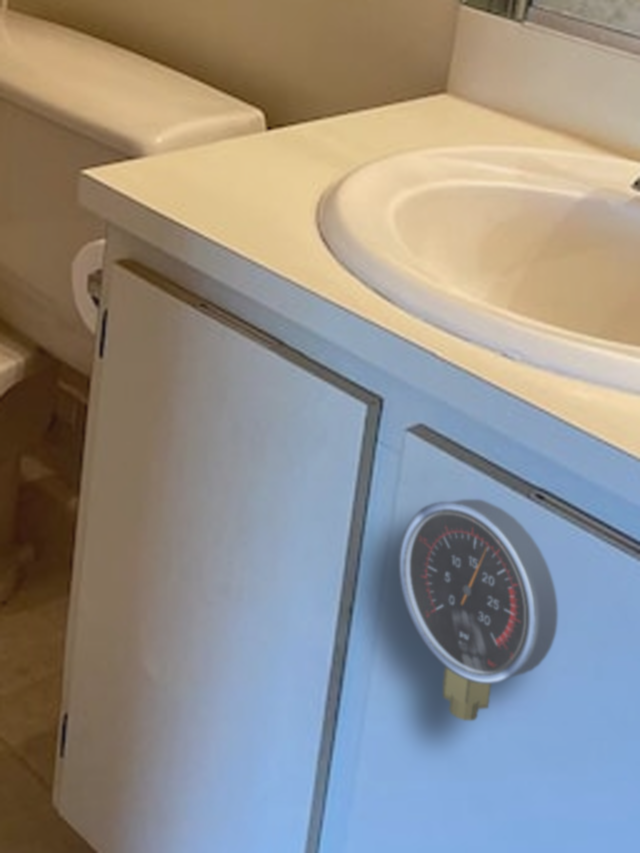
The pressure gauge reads 17 psi
